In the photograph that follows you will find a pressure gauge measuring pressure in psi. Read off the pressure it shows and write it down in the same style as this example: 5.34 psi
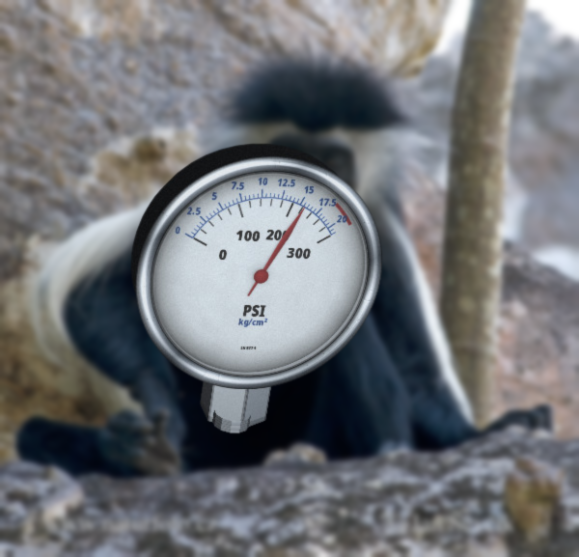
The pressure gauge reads 220 psi
